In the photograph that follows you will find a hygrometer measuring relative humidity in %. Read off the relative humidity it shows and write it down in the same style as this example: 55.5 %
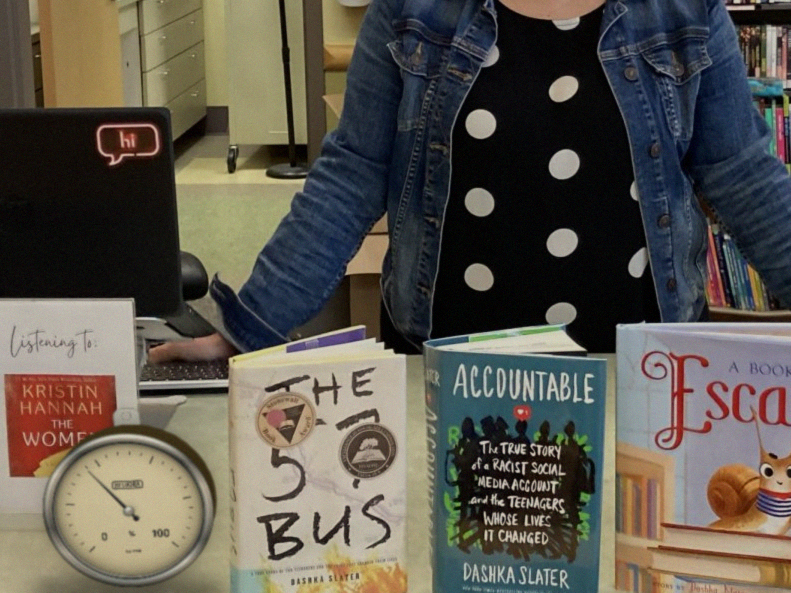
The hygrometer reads 36 %
